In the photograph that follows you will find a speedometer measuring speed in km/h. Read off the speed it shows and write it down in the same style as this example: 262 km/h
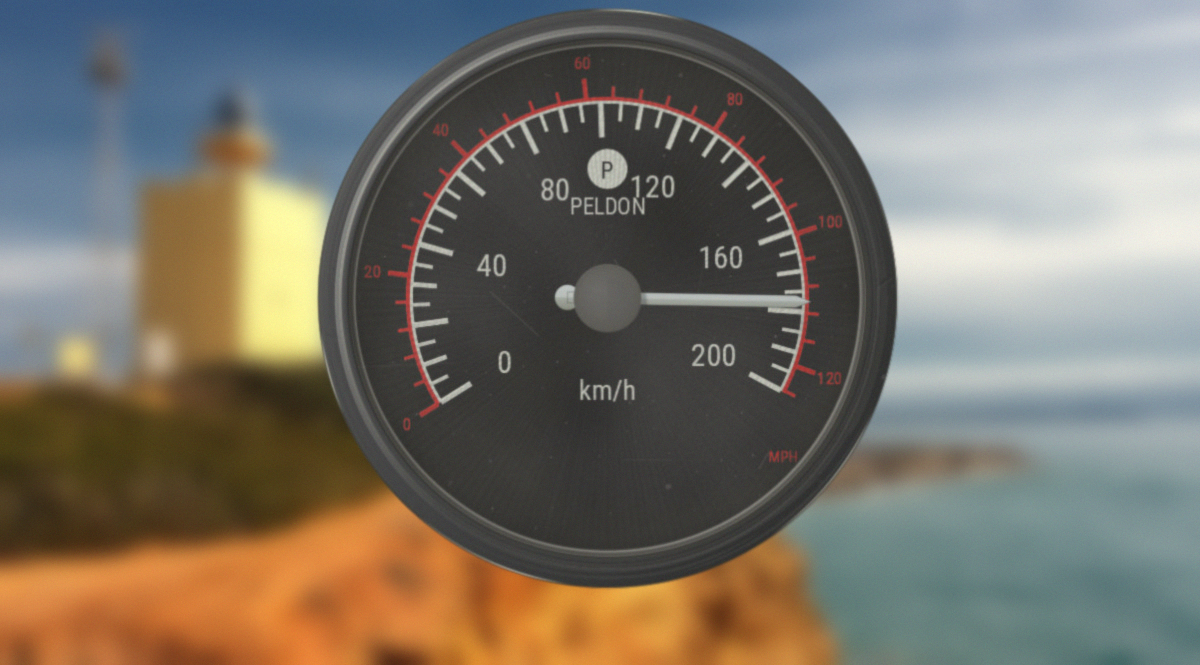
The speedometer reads 177.5 km/h
